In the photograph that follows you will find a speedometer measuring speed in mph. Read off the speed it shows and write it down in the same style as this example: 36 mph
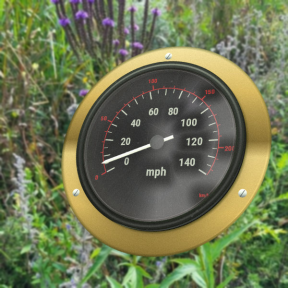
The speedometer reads 5 mph
